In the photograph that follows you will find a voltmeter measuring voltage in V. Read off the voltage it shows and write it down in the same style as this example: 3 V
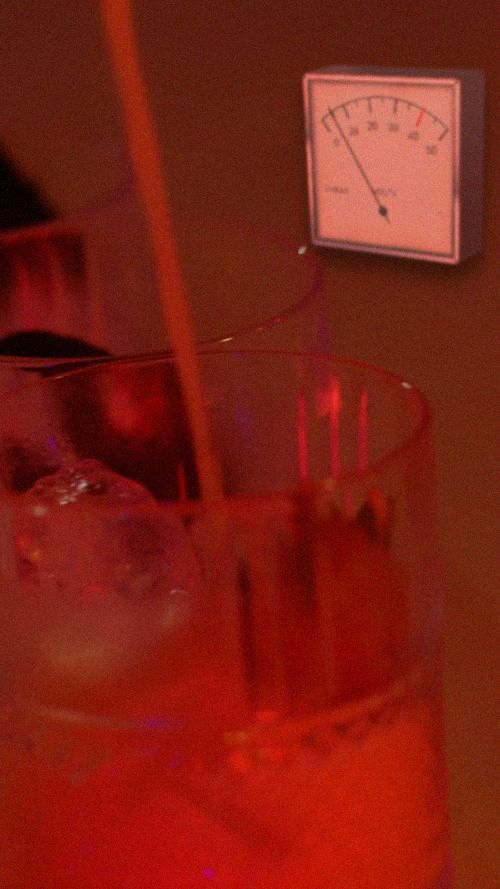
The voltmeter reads 5 V
